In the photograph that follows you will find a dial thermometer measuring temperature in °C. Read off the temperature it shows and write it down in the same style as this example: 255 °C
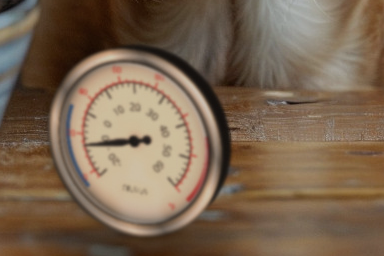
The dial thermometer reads -10 °C
